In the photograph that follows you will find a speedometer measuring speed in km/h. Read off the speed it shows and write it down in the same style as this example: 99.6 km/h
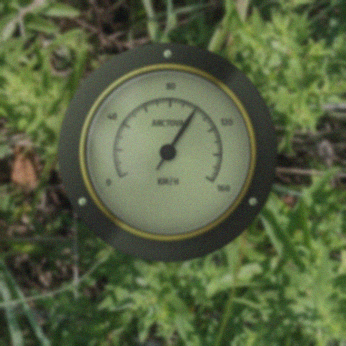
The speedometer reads 100 km/h
